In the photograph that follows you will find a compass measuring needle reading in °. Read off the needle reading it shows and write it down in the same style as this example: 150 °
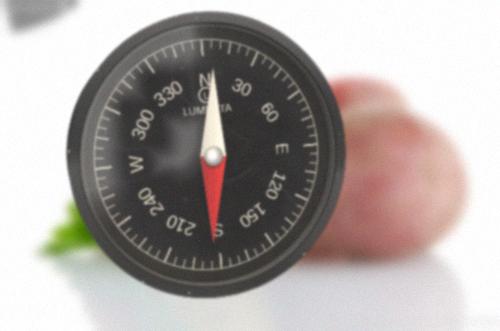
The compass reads 185 °
